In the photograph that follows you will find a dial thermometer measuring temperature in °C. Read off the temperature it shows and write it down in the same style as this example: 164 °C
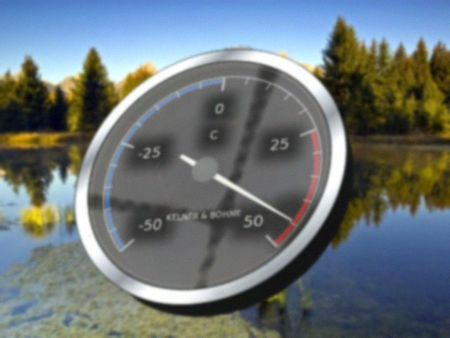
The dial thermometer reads 45 °C
